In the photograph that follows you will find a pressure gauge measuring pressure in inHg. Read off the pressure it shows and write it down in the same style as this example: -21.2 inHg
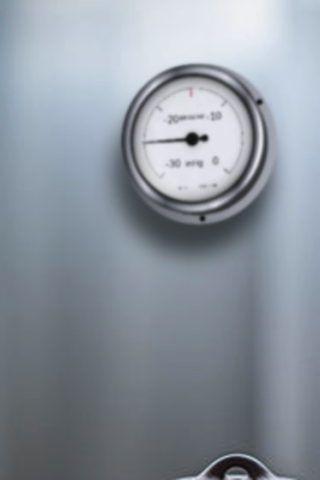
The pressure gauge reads -25 inHg
